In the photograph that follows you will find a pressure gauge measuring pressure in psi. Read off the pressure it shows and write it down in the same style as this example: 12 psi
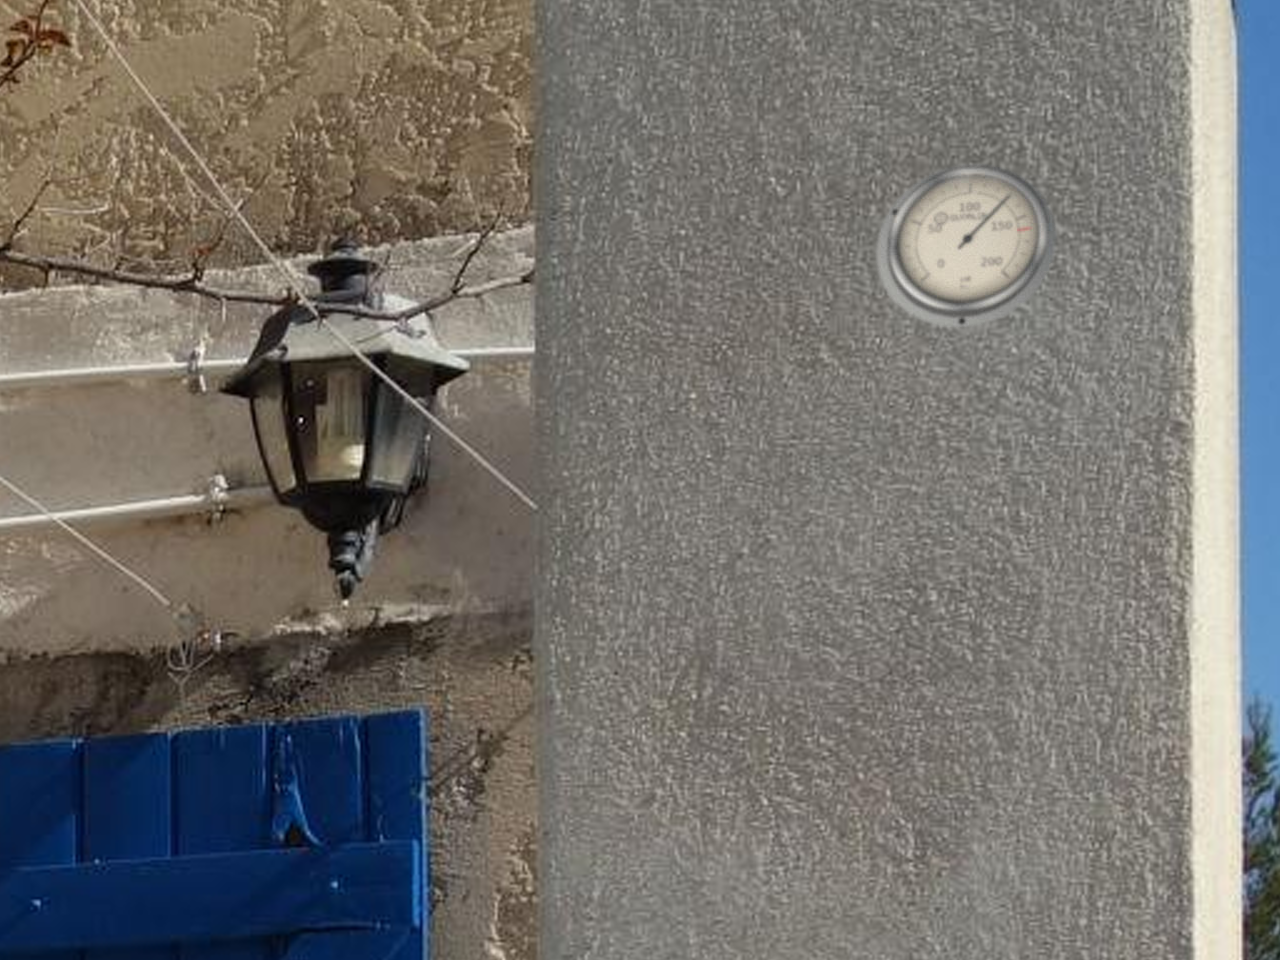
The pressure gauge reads 130 psi
